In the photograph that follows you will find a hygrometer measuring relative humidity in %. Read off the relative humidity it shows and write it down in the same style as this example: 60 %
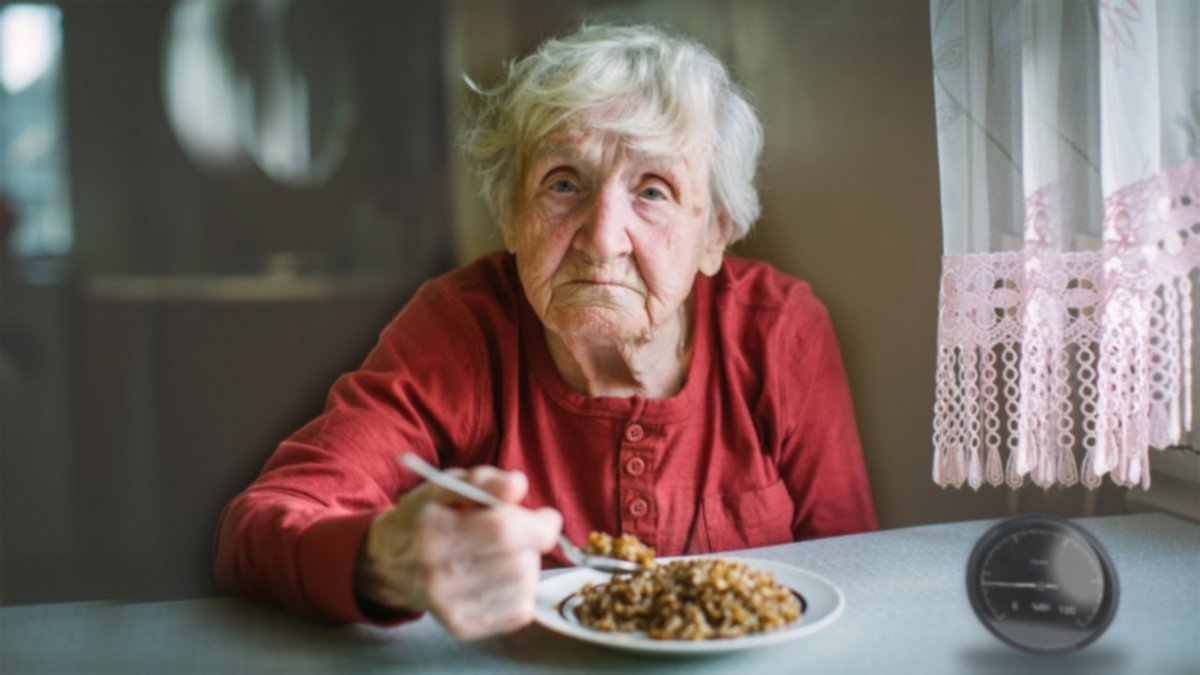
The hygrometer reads 16 %
